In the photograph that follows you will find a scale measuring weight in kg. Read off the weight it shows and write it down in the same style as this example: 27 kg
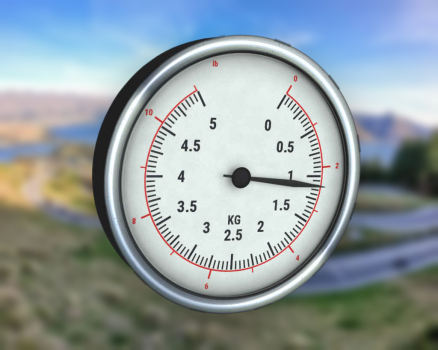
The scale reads 1.1 kg
